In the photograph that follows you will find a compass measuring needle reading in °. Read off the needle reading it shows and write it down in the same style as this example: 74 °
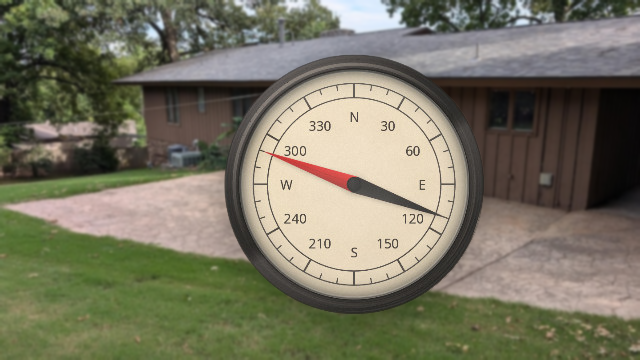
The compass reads 290 °
